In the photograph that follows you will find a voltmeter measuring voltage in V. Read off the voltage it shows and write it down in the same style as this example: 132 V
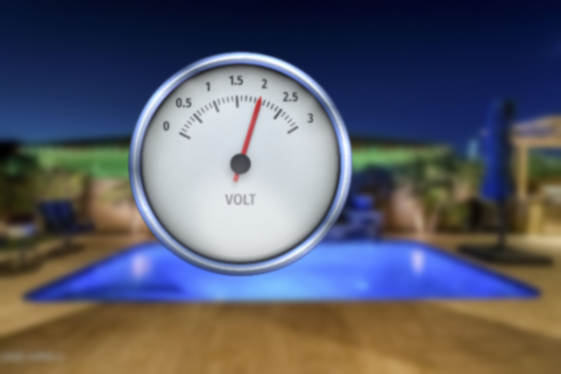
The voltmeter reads 2 V
